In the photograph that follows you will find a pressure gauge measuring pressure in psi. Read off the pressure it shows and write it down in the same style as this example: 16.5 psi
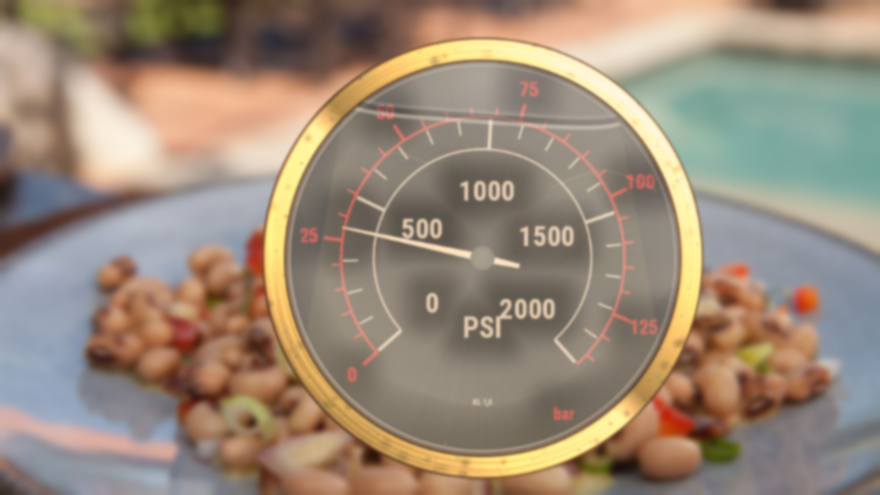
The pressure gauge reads 400 psi
